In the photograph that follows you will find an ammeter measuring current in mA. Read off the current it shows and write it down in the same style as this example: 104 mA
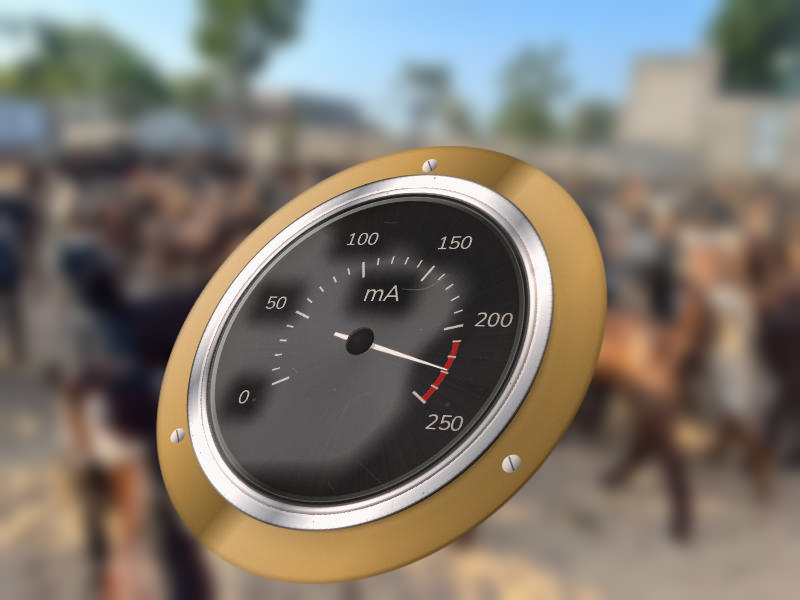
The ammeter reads 230 mA
